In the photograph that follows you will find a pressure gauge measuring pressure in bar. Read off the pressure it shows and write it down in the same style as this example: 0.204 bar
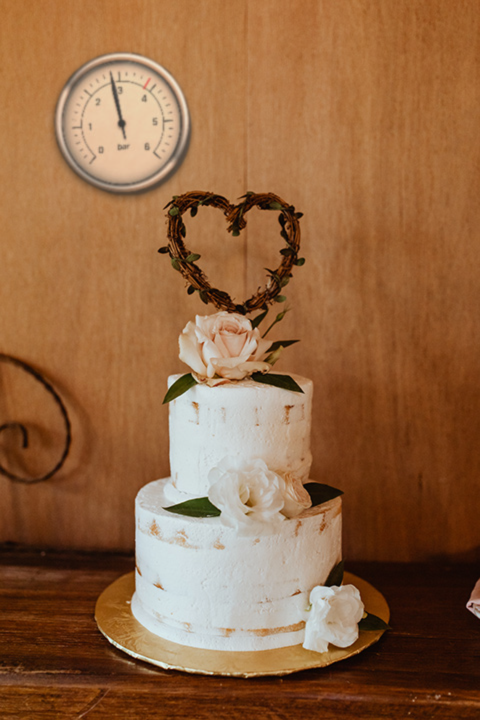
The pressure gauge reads 2.8 bar
